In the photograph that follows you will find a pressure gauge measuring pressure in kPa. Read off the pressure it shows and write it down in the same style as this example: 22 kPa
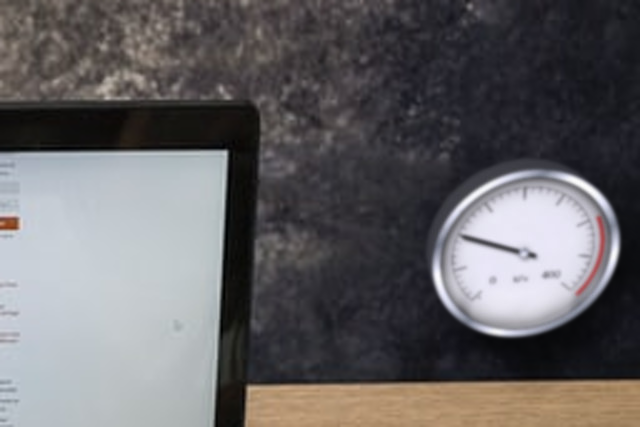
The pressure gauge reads 100 kPa
